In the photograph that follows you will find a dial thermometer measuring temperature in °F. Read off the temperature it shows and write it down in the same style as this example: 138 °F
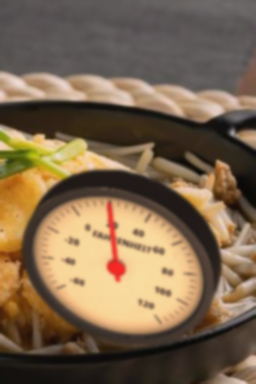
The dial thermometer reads 20 °F
